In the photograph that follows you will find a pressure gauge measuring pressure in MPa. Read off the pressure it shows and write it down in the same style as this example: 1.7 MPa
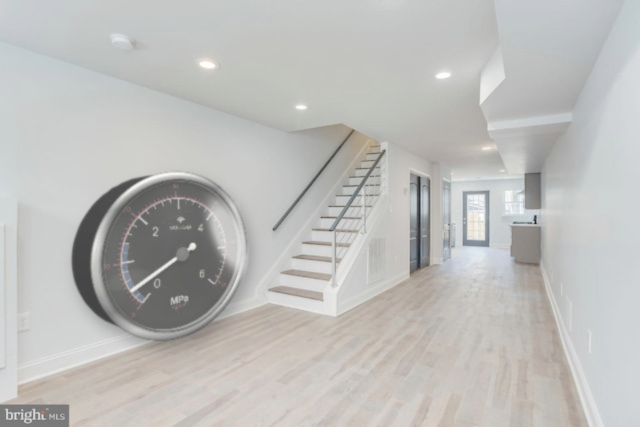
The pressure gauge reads 0.4 MPa
